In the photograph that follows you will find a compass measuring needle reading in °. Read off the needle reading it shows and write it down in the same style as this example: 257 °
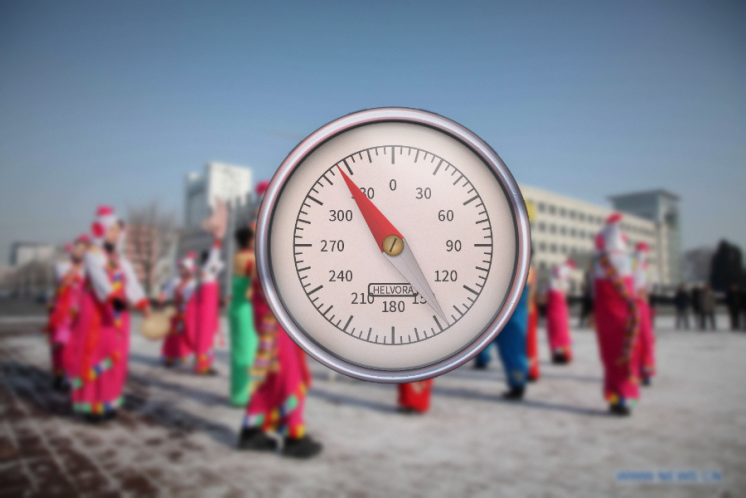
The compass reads 325 °
